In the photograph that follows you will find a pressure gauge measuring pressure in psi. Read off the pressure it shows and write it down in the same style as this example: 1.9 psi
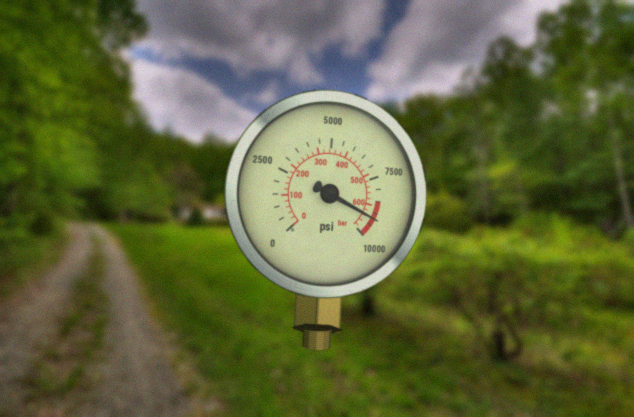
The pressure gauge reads 9250 psi
